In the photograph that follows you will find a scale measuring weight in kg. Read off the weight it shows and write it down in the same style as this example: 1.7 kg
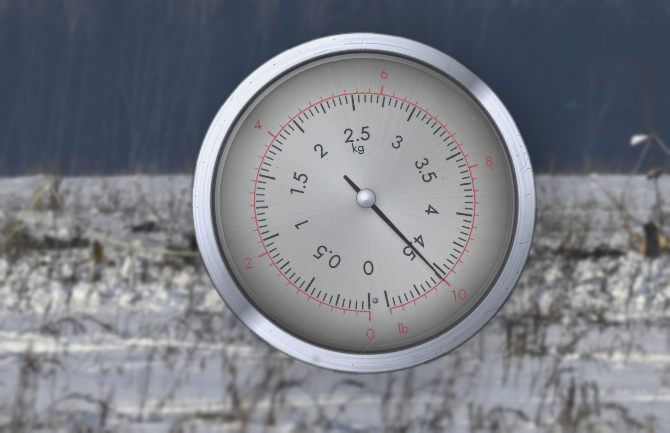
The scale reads 4.55 kg
